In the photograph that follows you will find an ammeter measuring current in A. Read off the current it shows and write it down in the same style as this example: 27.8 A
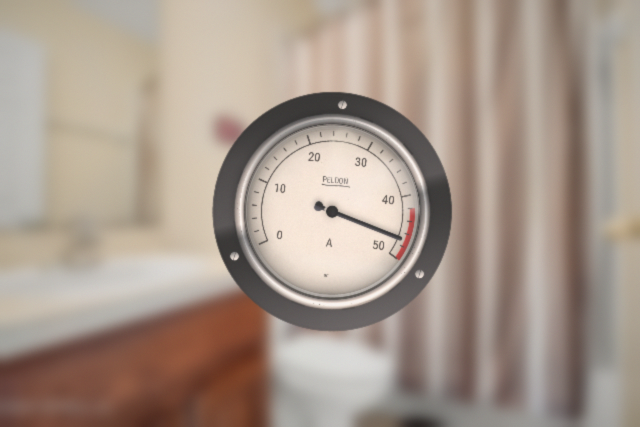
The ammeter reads 47 A
